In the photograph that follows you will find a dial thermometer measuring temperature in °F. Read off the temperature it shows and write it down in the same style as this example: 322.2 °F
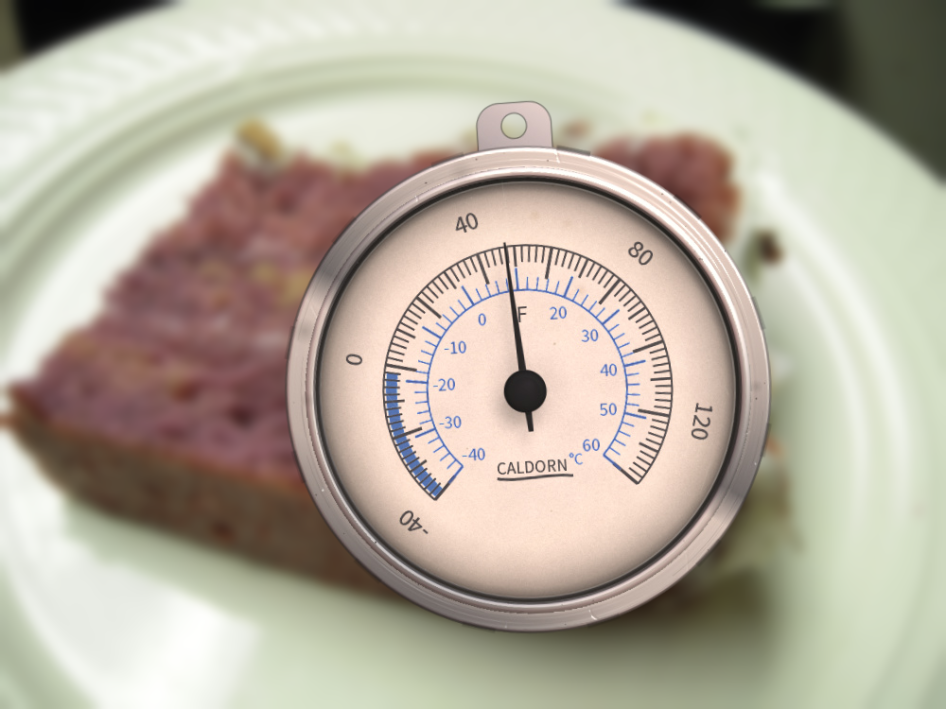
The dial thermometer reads 48 °F
